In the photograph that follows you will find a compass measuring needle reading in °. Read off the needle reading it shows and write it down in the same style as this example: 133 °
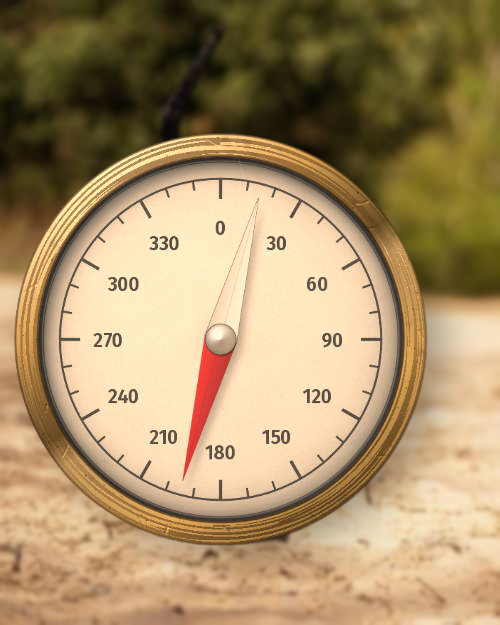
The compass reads 195 °
